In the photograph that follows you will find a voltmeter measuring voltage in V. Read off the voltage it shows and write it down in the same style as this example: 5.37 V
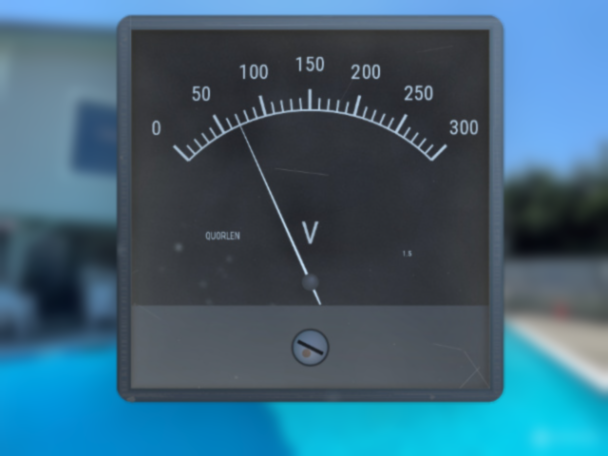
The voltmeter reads 70 V
